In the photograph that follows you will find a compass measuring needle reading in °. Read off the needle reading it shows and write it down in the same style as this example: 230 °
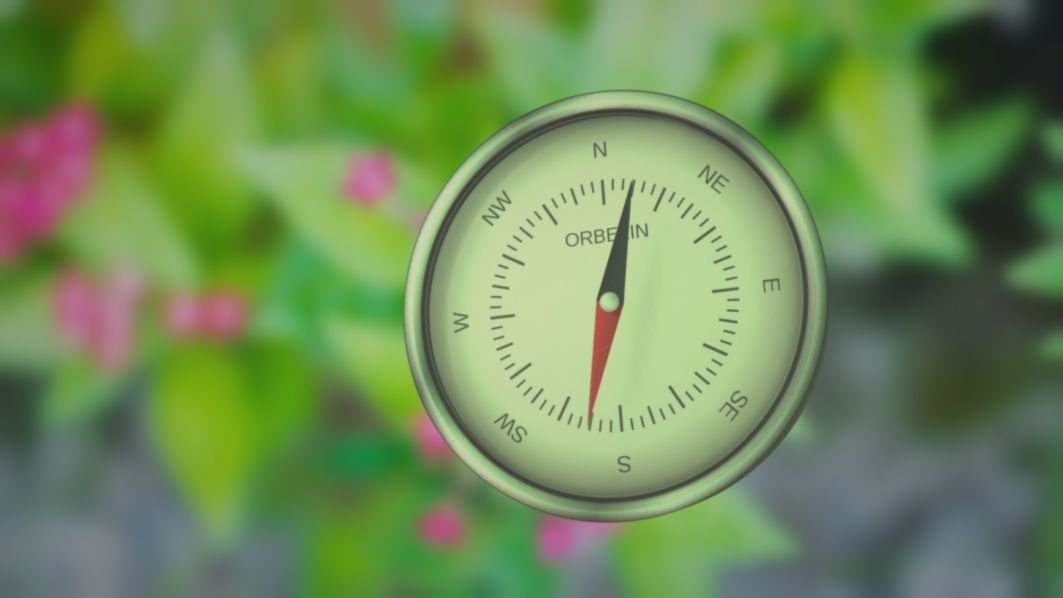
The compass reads 195 °
